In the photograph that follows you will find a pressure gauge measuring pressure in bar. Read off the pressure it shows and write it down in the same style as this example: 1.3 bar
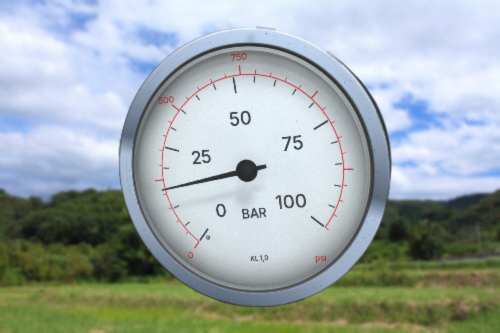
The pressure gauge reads 15 bar
